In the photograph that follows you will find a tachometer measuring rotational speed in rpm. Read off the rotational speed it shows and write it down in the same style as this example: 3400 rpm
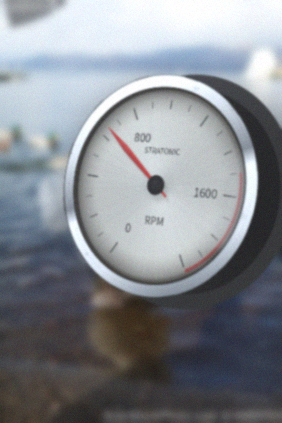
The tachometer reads 650 rpm
